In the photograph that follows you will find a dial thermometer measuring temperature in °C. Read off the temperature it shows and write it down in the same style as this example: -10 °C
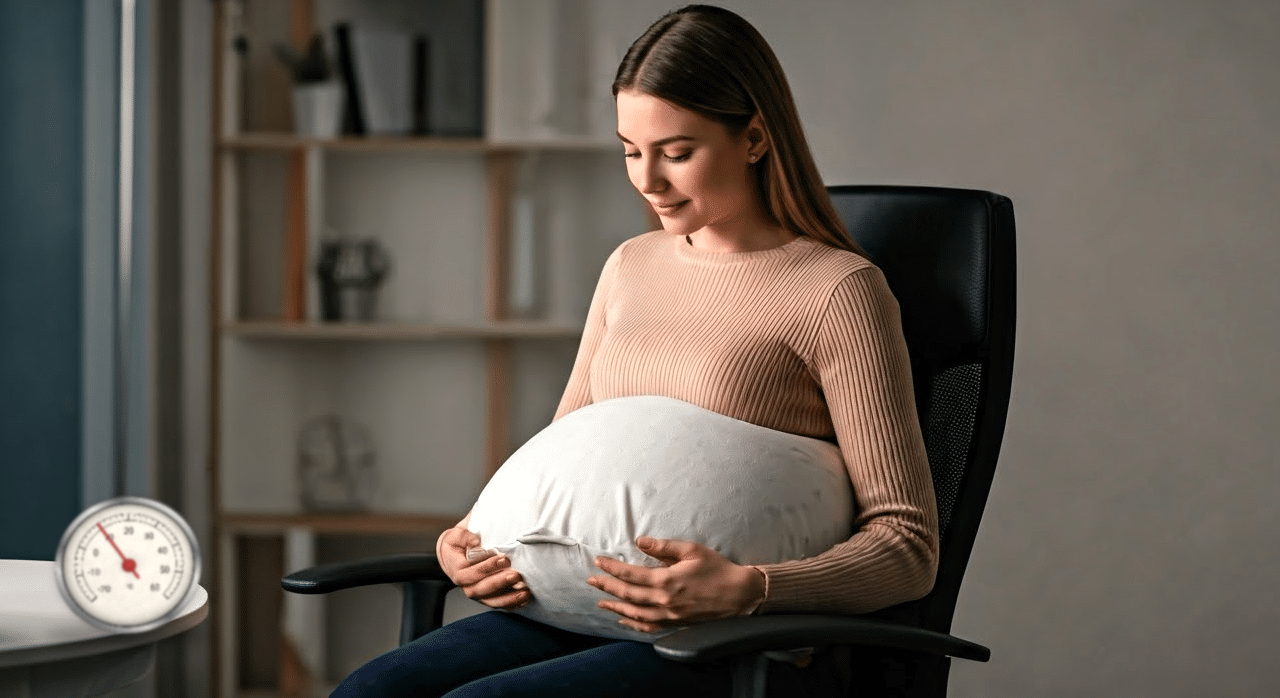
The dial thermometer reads 10 °C
